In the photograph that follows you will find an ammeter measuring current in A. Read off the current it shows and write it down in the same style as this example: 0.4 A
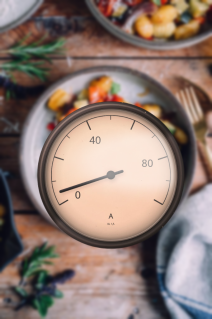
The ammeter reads 5 A
